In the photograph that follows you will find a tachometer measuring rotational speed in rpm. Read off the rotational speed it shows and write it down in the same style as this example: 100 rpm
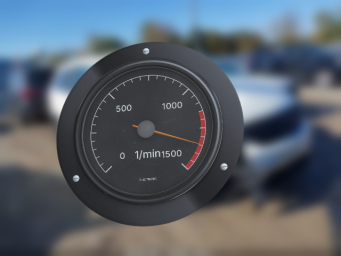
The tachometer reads 1350 rpm
